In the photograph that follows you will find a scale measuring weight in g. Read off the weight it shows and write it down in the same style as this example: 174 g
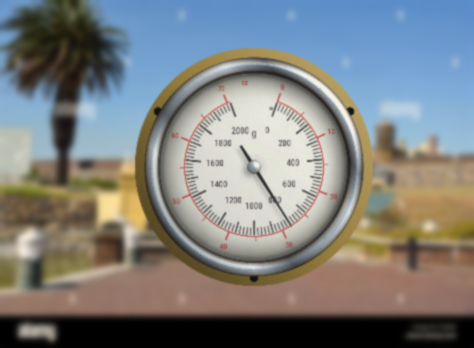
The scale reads 800 g
